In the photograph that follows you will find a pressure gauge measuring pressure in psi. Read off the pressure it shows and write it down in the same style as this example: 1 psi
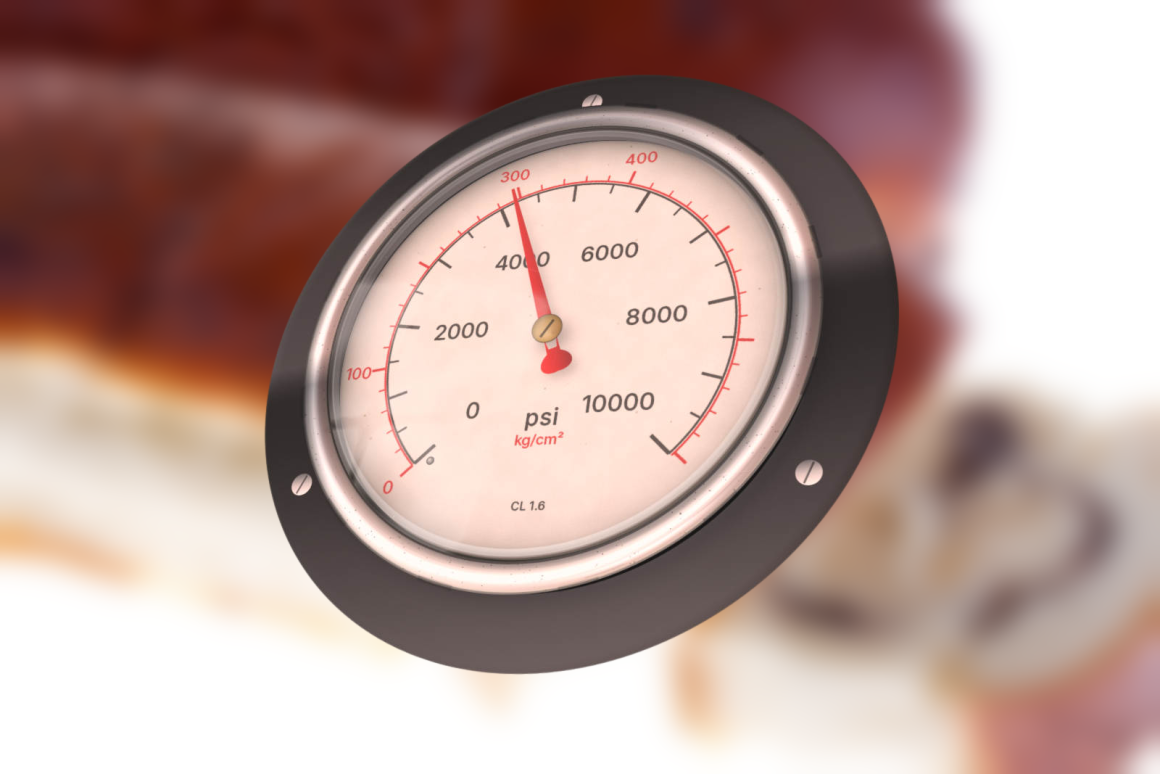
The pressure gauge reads 4250 psi
